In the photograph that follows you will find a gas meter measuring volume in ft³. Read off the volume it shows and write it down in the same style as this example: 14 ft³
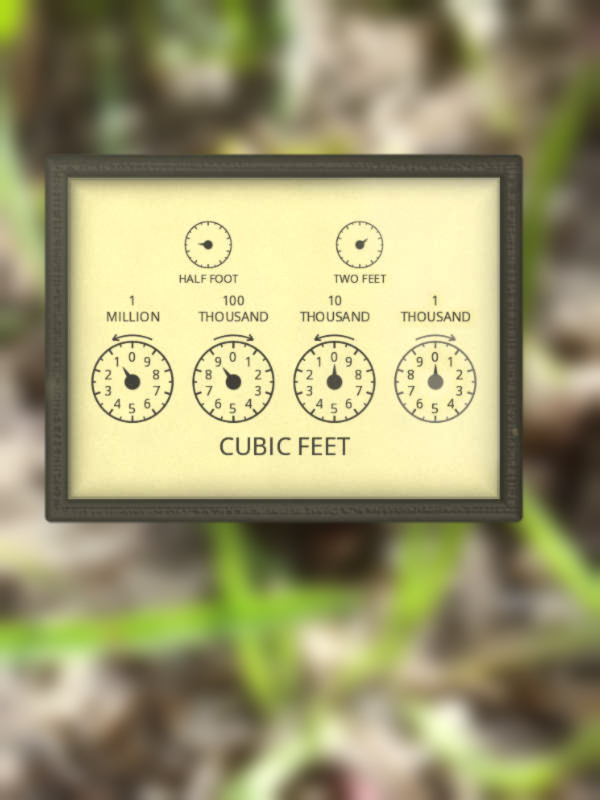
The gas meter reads 90000 ft³
